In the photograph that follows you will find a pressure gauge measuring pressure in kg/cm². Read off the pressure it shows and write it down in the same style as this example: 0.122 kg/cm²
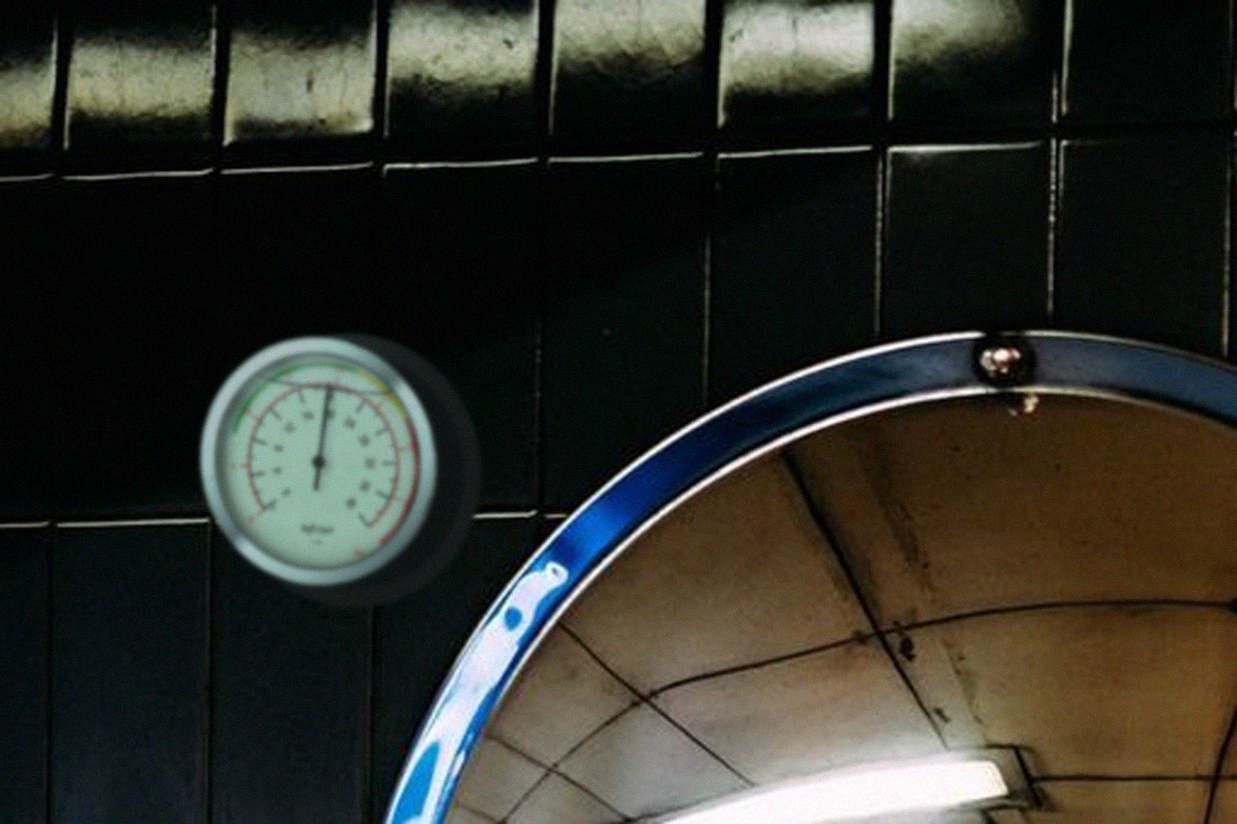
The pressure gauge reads 20 kg/cm²
